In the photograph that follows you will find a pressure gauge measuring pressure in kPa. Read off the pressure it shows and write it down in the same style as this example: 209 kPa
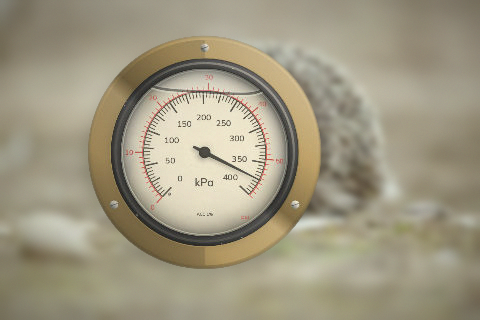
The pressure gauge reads 375 kPa
